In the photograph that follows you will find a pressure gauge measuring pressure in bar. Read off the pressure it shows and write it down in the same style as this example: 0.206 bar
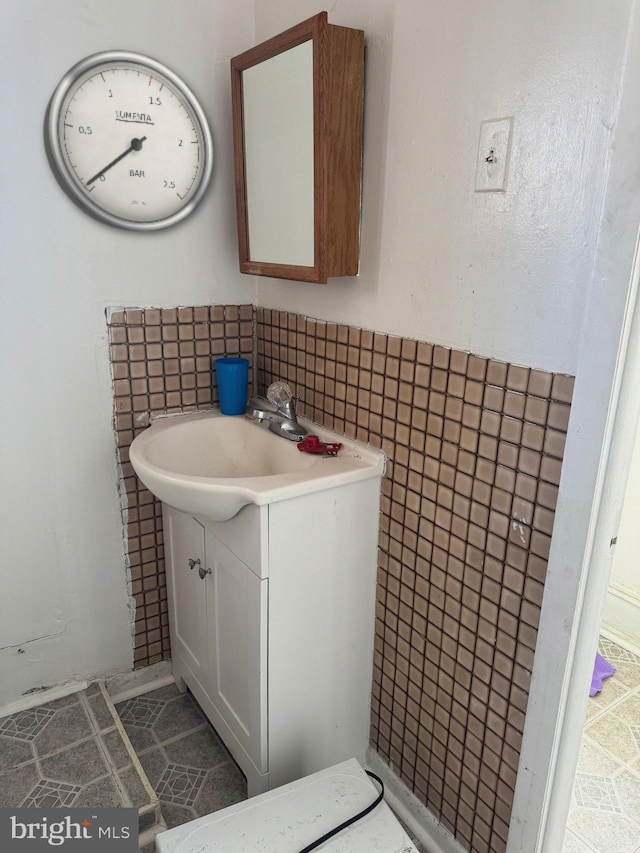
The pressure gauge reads 0.05 bar
